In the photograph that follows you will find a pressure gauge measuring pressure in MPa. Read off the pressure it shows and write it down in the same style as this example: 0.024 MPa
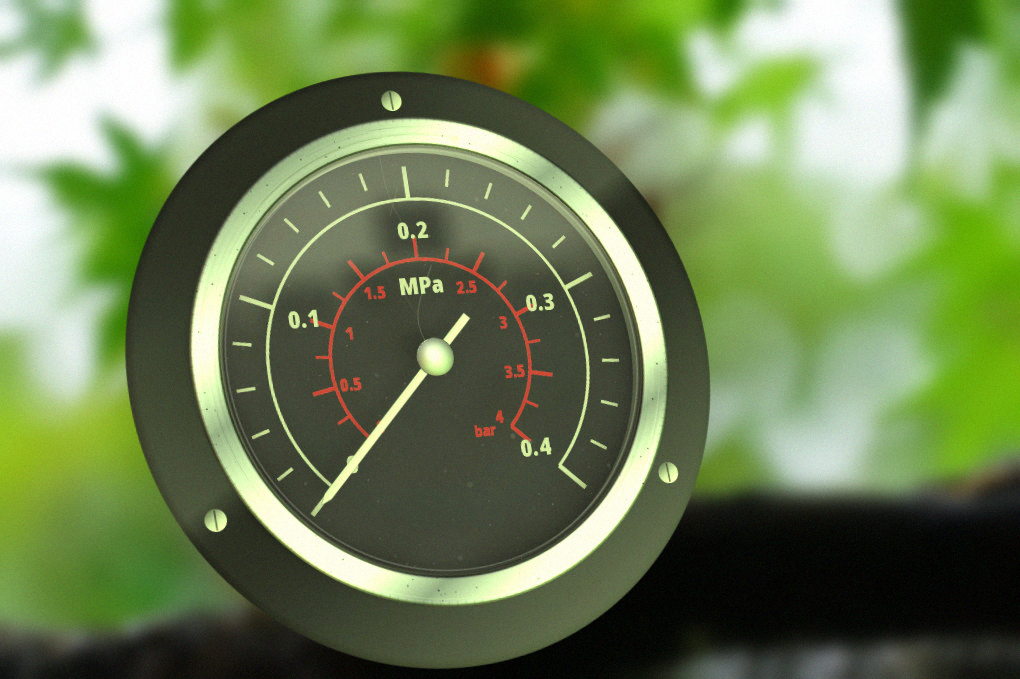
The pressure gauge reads 0 MPa
